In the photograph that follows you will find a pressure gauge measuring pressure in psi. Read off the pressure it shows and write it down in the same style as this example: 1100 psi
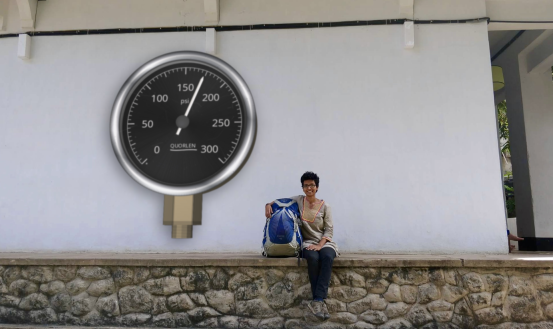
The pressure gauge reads 175 psi
